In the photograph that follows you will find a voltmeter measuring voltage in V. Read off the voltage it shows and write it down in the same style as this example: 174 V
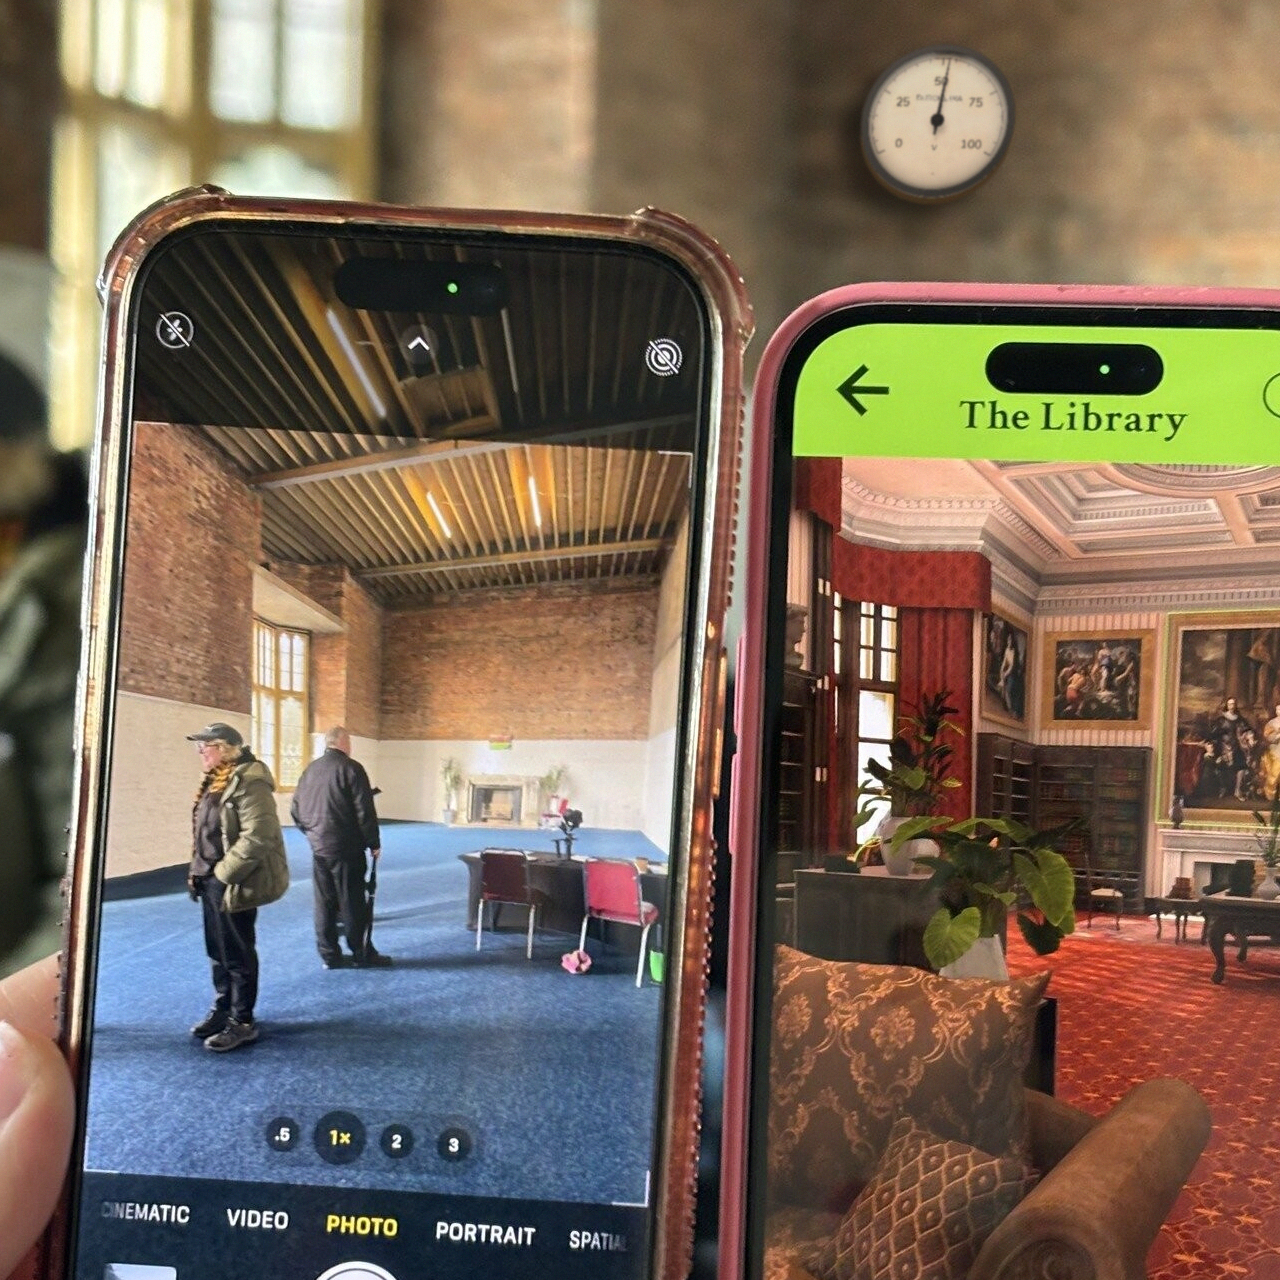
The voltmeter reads 52.5 V
